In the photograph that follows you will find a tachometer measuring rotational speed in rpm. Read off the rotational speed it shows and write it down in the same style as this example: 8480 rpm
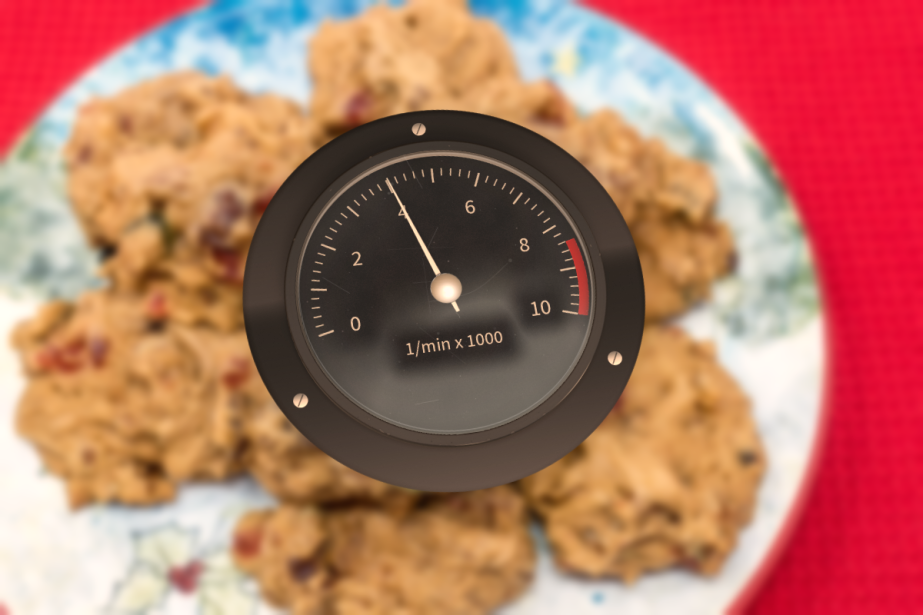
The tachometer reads 4000 rpm
